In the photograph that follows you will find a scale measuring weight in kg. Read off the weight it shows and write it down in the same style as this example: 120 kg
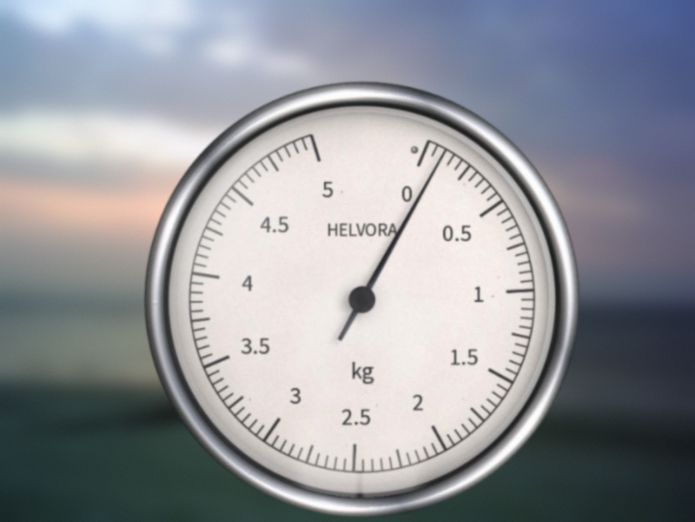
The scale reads 0.1 kg
